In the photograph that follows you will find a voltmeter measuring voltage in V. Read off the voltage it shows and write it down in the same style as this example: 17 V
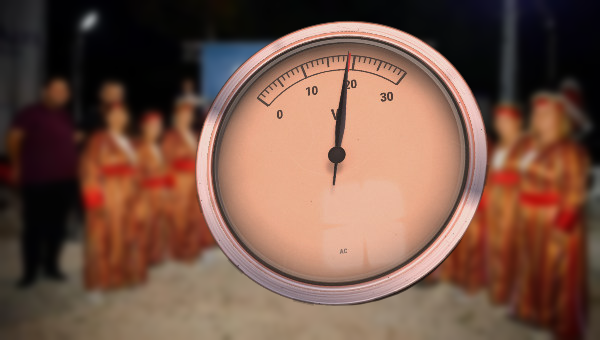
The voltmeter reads 19 V
